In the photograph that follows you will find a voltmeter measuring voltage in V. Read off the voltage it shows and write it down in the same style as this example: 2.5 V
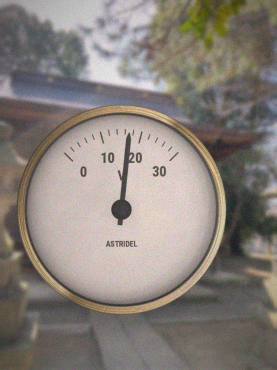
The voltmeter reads 17 V
